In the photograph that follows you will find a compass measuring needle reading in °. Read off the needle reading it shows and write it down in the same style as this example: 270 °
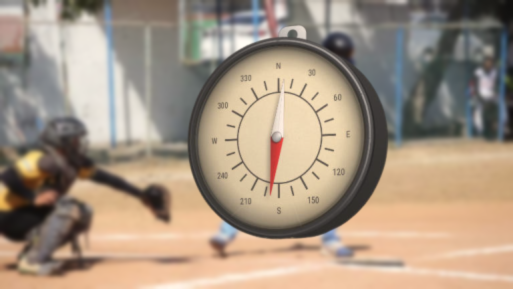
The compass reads 187.5 °
